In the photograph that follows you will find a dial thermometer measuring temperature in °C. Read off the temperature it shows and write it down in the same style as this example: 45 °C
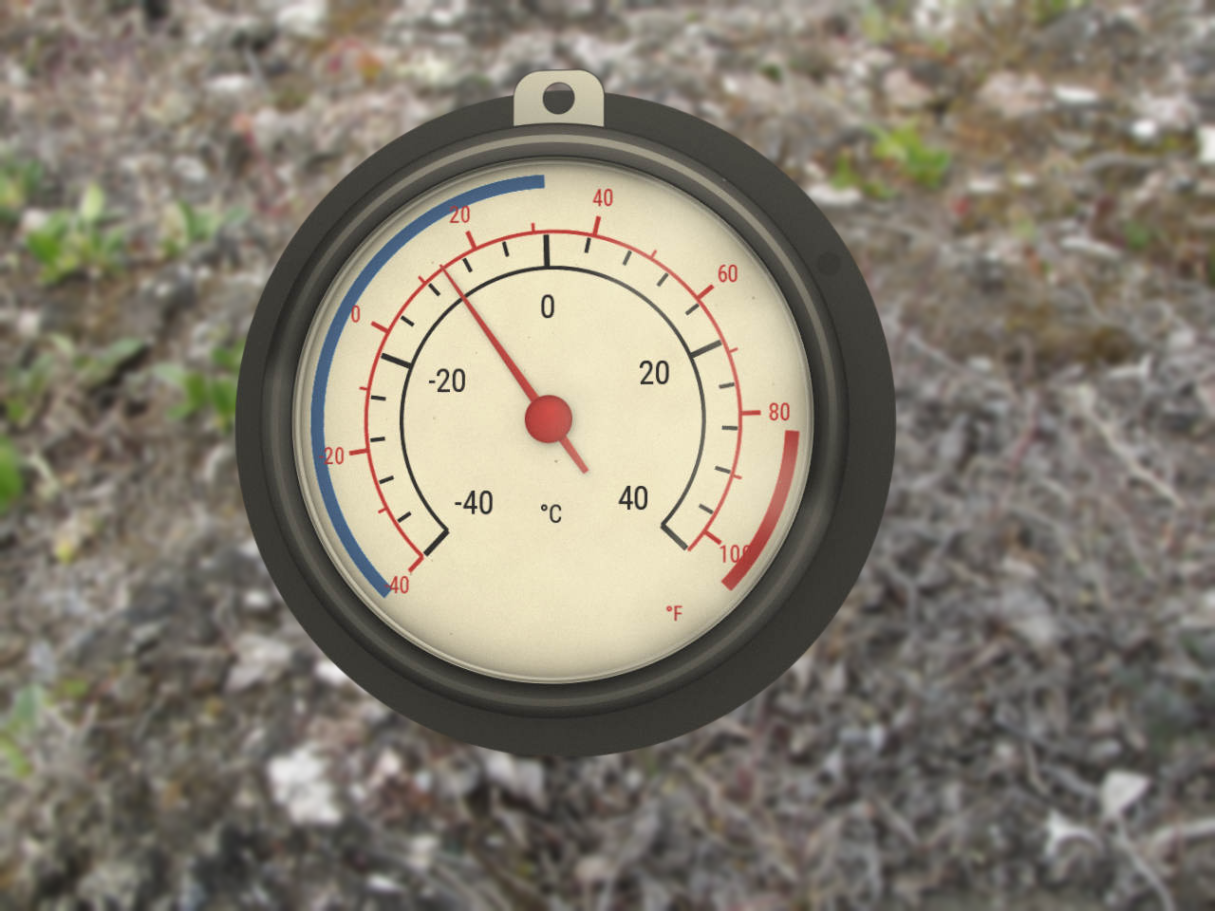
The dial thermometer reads -10 °C
